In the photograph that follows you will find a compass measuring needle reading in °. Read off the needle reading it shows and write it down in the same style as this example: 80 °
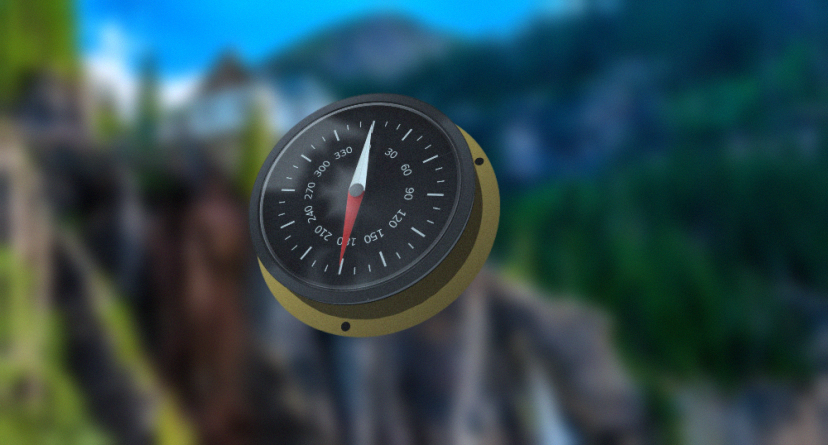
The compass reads 180 °
